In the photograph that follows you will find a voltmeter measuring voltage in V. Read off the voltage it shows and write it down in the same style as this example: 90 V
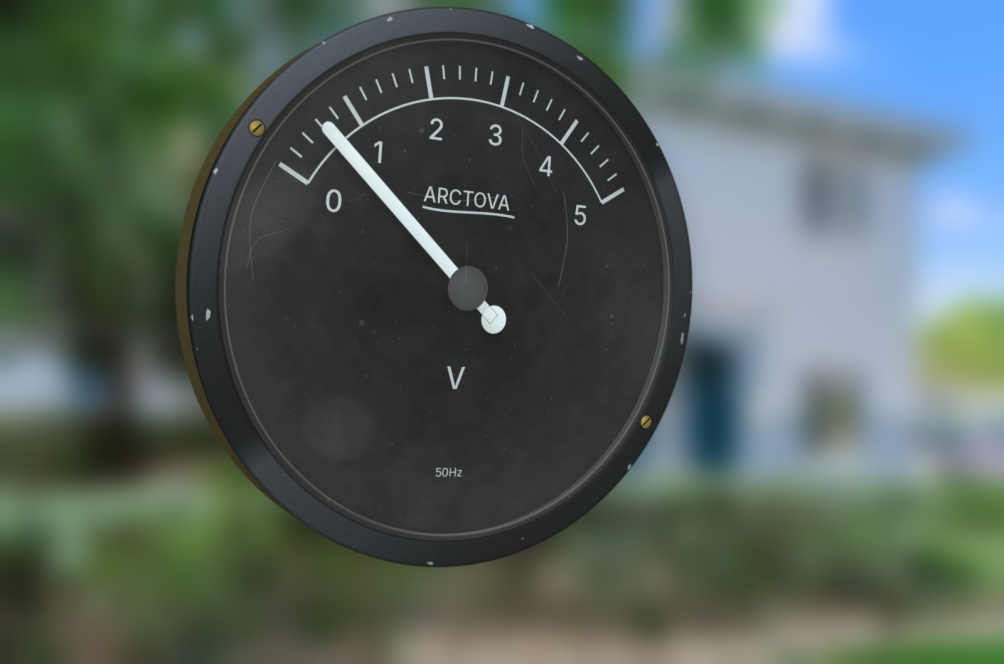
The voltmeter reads 0.6 V
